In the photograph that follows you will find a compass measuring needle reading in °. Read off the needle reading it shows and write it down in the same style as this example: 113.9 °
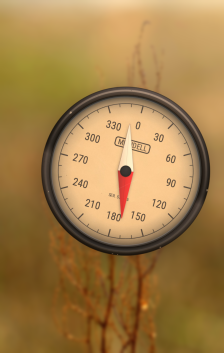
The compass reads 170 °
